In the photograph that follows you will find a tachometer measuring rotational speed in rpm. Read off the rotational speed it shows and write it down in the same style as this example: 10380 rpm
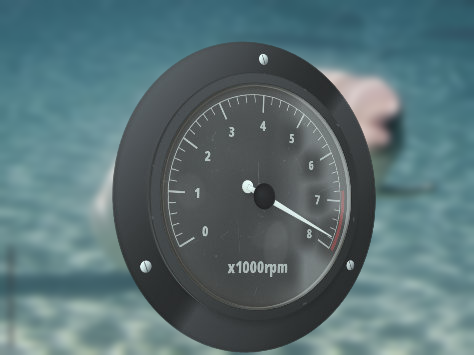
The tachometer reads 7800 rpm
